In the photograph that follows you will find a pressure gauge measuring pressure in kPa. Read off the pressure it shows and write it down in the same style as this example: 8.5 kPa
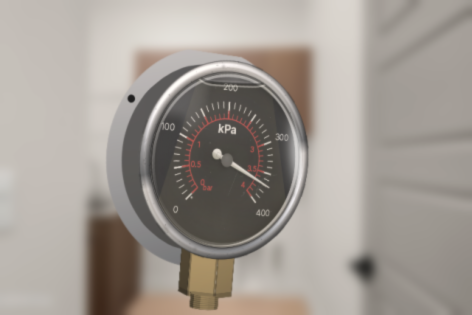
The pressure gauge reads 370 kPa
